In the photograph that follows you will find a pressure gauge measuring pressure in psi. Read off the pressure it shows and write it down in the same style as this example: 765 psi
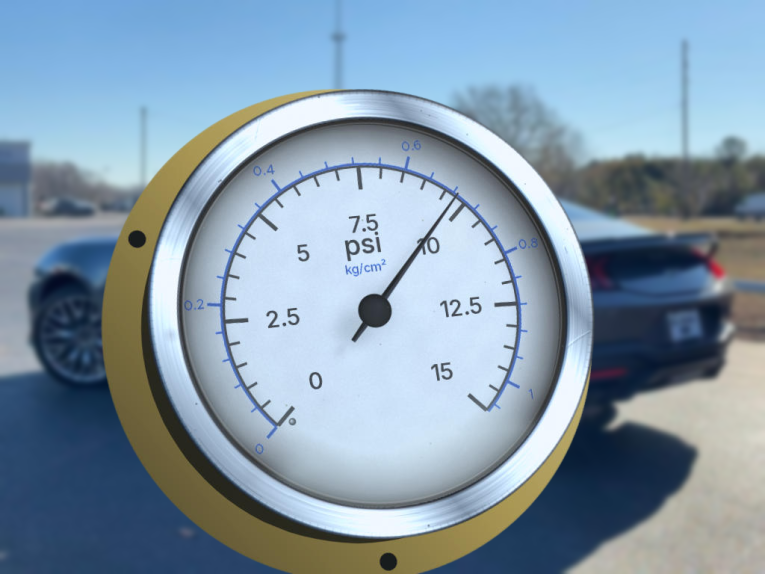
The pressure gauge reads 9.75 psi
